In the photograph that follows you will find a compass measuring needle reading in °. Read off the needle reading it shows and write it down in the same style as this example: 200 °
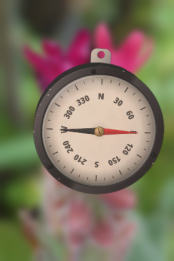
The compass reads 90 °
